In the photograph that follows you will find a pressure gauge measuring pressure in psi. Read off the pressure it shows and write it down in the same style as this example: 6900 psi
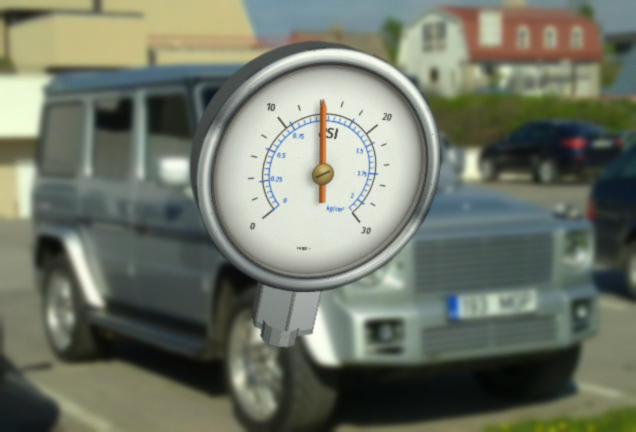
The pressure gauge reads 14 psi
